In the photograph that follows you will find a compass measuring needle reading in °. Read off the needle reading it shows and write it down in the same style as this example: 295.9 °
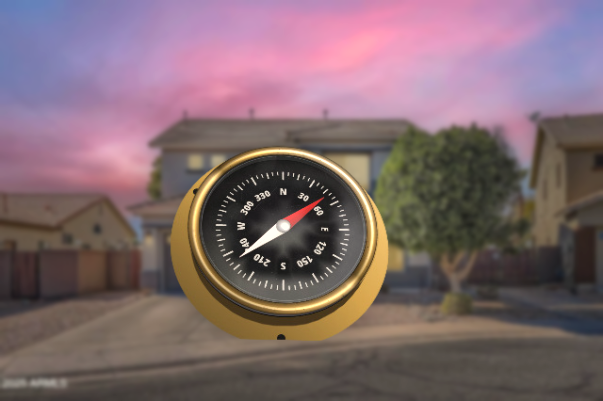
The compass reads 50 °
